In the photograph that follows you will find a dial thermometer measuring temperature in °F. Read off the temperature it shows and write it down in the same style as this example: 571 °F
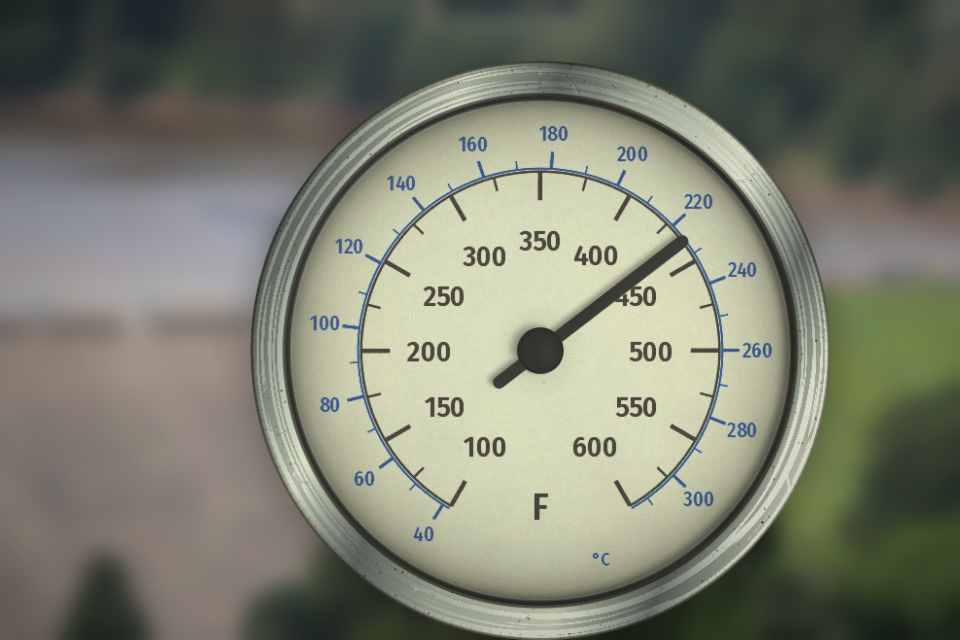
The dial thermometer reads 437.5 °F
